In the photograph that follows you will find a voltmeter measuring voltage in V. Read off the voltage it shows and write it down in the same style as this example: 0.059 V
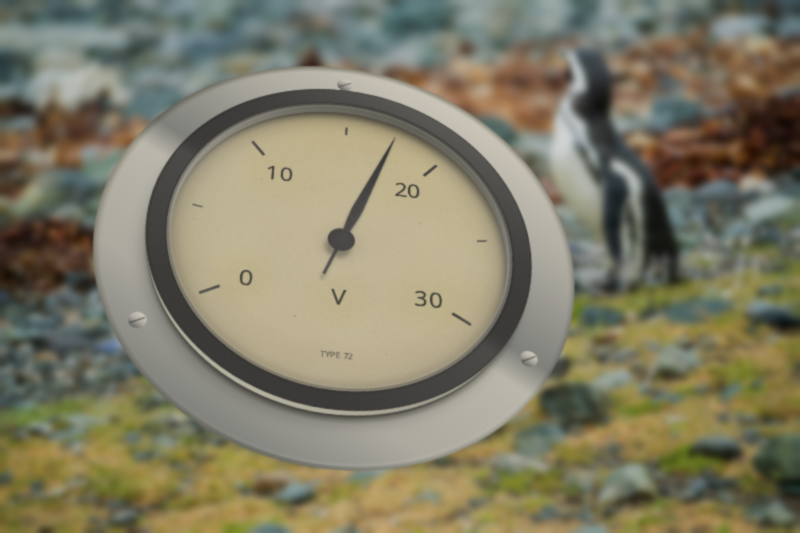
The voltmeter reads 17.5 V
